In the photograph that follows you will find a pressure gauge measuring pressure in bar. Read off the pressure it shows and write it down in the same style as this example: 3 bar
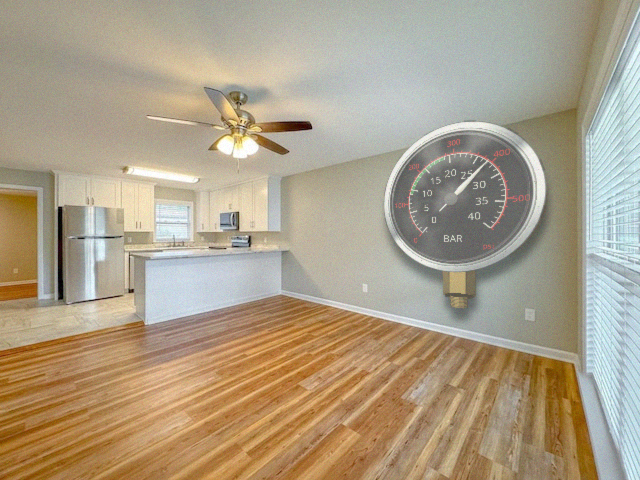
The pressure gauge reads 27 bar
